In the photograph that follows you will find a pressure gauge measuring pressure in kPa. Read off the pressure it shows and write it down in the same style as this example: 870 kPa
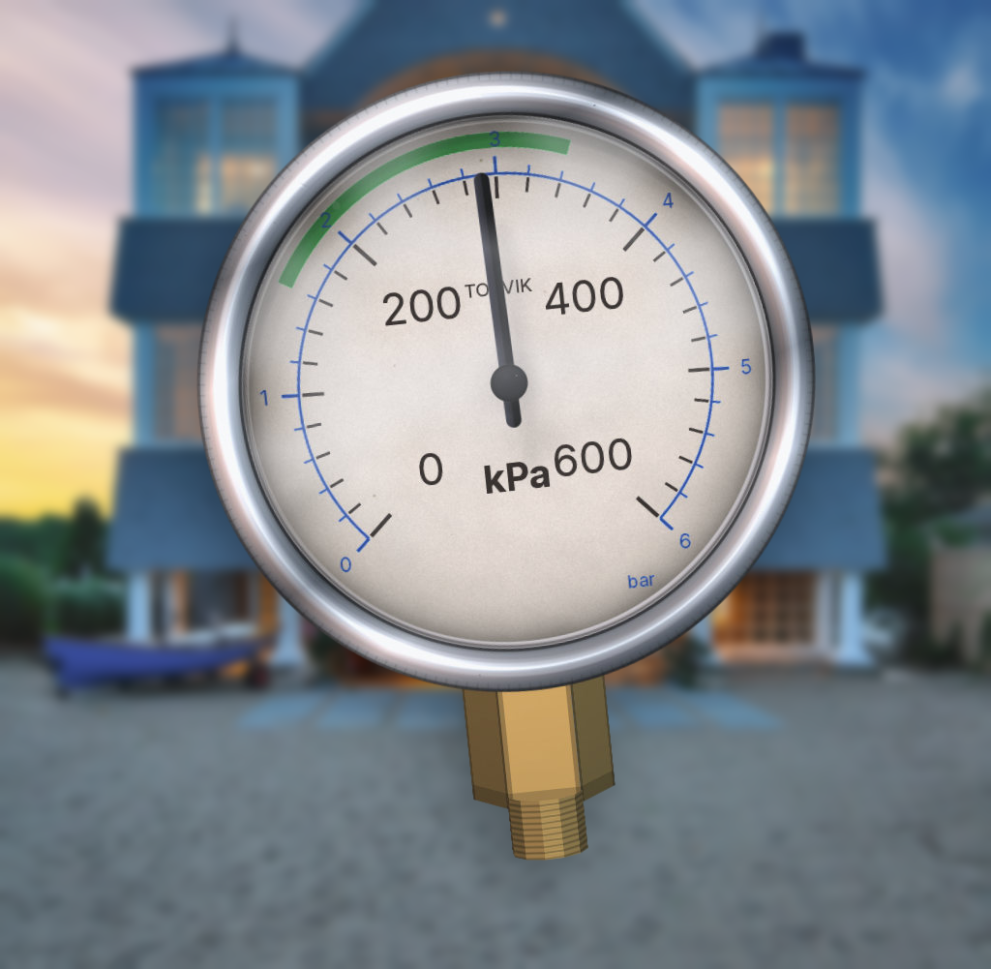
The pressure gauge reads 290 kPa
